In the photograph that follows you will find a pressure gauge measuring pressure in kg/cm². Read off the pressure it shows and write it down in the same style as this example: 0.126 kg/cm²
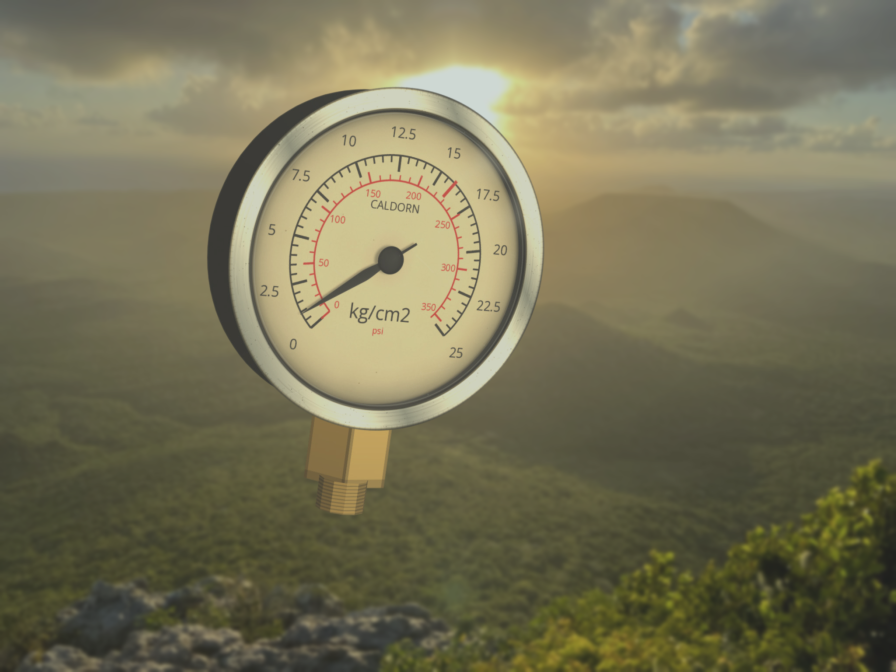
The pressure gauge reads 1 kg/cm²
